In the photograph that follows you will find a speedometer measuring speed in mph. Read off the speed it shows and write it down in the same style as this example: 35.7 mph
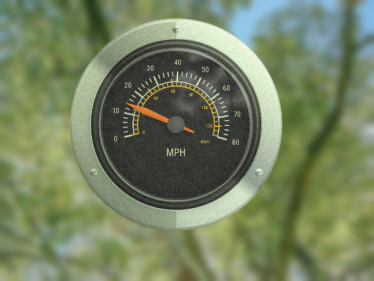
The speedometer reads 14 mph
